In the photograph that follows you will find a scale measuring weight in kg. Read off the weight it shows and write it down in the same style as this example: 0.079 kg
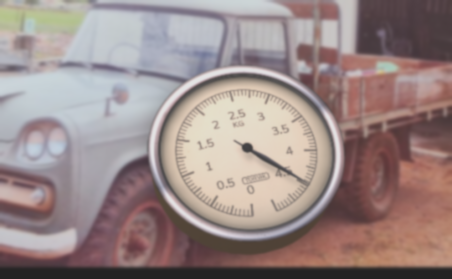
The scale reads 4.5 kg
